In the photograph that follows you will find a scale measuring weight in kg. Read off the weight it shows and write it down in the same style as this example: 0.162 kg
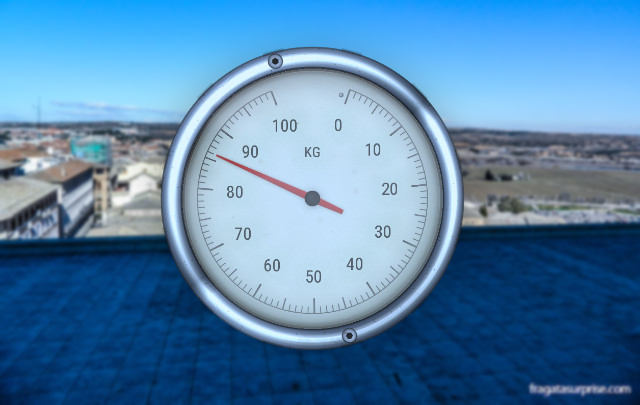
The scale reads 86 kg
